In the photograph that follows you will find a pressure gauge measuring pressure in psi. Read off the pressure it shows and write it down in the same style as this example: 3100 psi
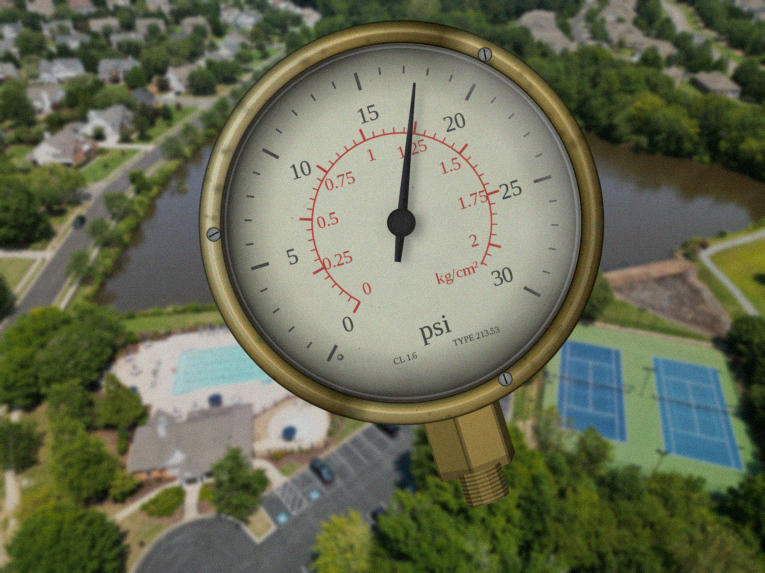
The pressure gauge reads 17.5 psi
